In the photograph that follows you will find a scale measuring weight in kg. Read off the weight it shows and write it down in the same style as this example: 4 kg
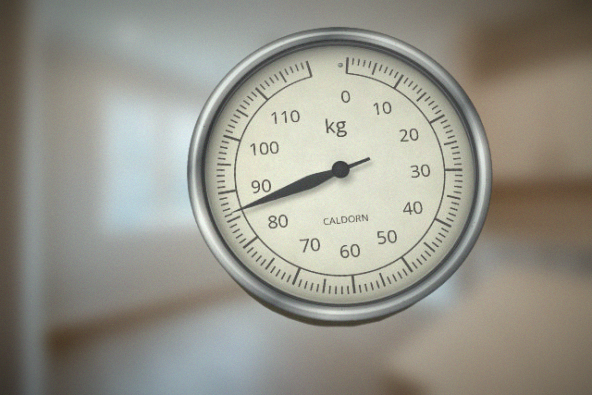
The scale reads 86 kg
